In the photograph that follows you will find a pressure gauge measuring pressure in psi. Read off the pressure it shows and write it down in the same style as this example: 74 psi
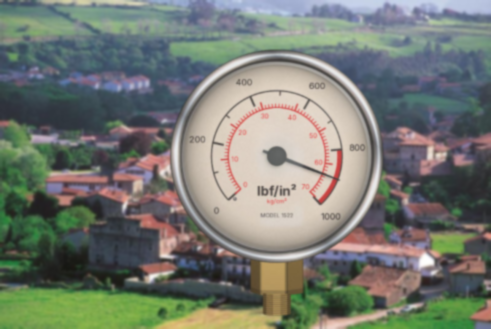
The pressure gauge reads 900 psi
